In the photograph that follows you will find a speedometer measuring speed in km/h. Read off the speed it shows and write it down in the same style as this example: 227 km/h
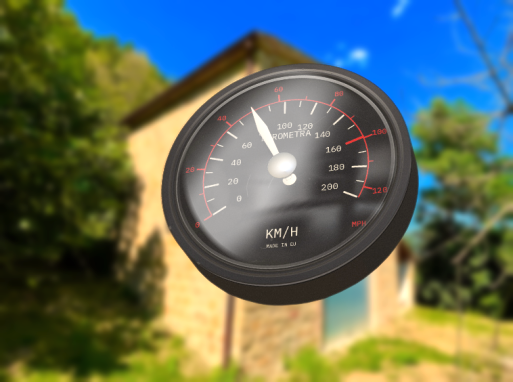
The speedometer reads 80 km/h
